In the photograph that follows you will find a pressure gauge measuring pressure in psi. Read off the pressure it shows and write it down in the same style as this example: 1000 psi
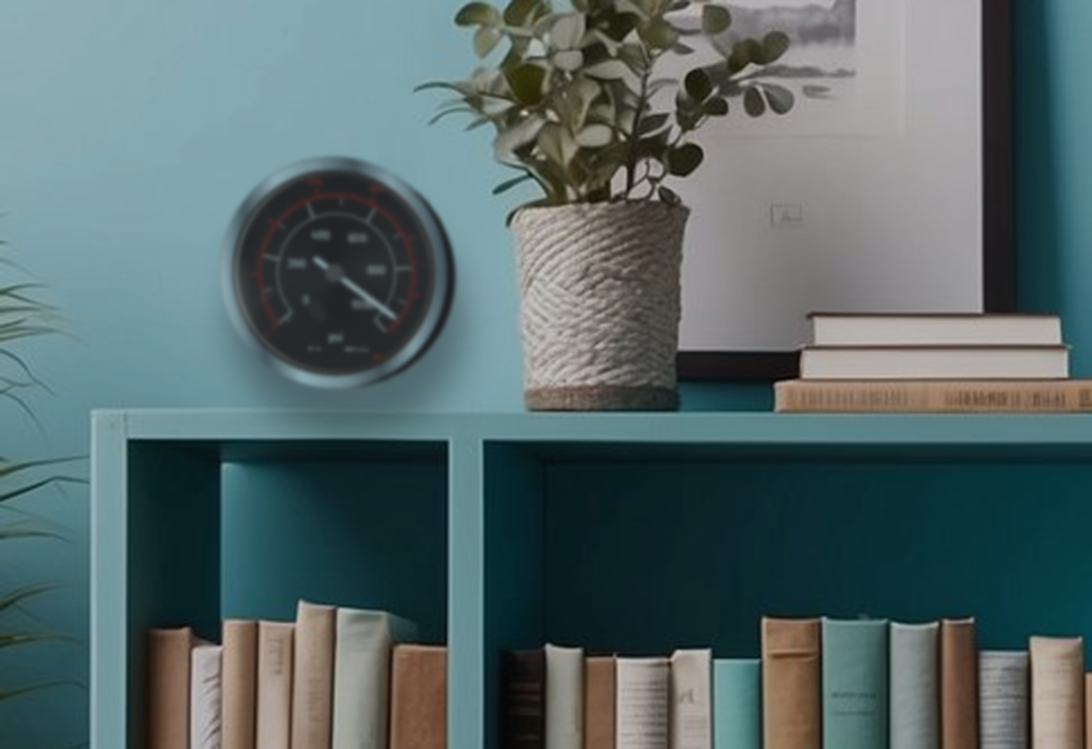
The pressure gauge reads 950 psi
